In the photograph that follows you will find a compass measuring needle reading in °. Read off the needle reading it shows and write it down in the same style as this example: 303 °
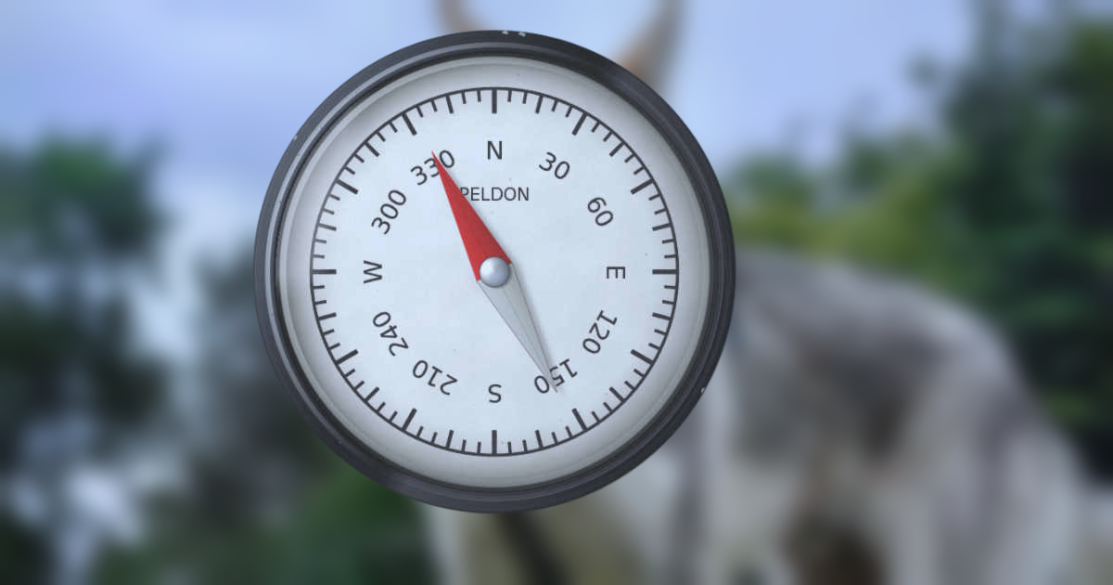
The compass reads 332.5 °
